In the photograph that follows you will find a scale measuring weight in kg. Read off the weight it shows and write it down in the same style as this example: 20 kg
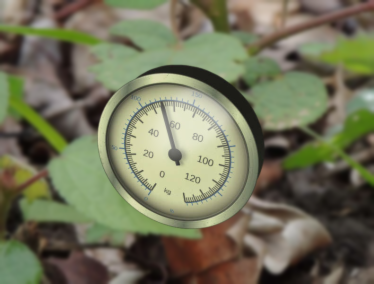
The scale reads 55 kg
